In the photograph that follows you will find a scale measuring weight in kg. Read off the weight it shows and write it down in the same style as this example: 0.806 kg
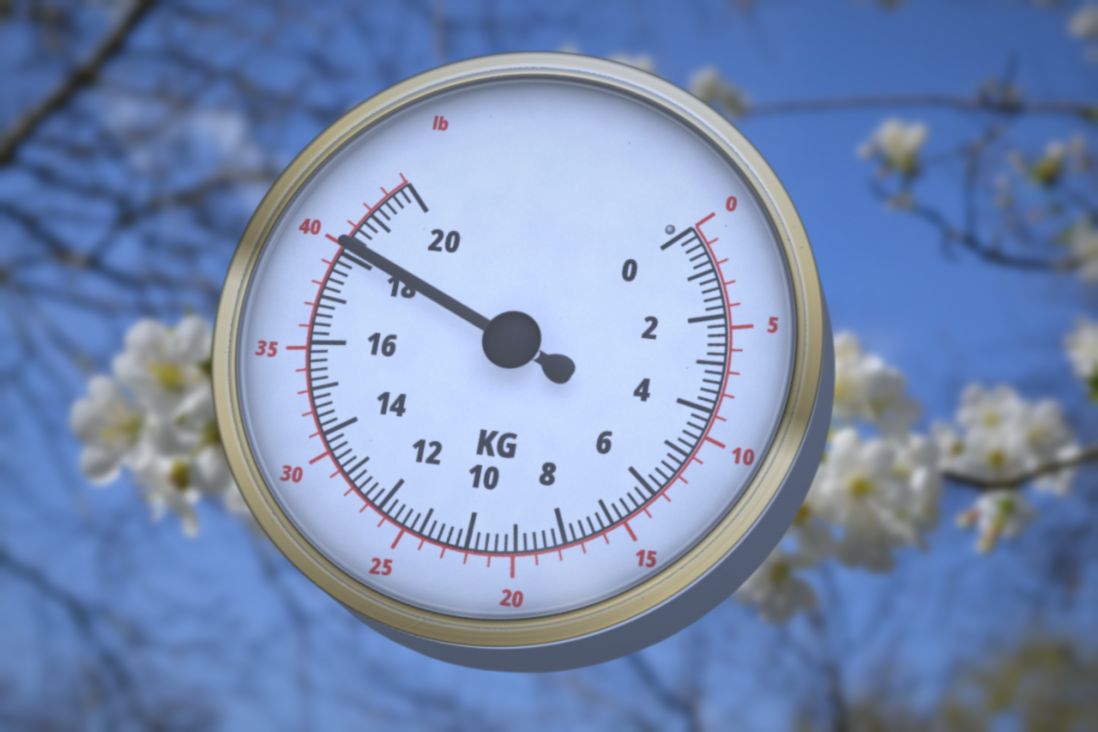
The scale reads 18.2 kg
